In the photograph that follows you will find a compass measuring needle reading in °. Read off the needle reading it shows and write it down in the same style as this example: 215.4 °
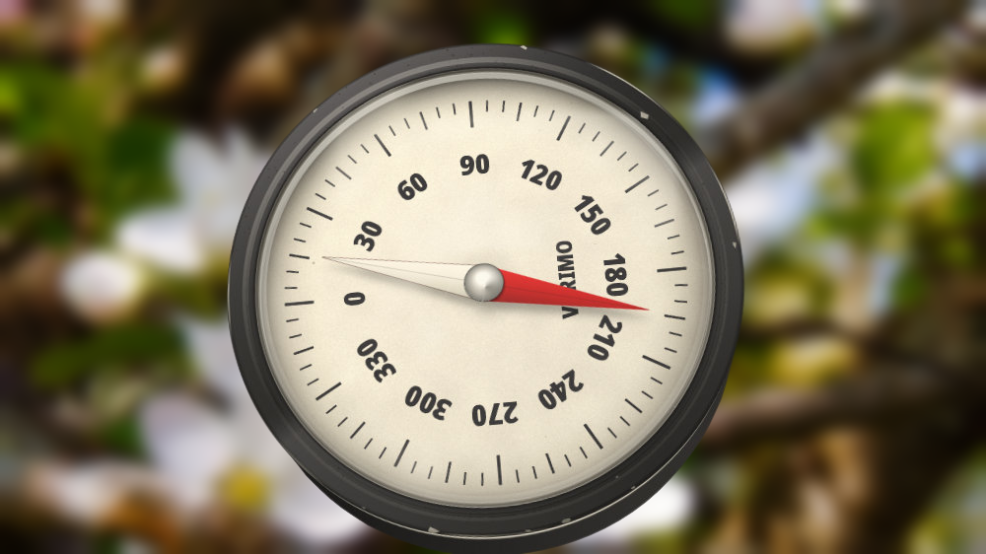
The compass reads 195 °
